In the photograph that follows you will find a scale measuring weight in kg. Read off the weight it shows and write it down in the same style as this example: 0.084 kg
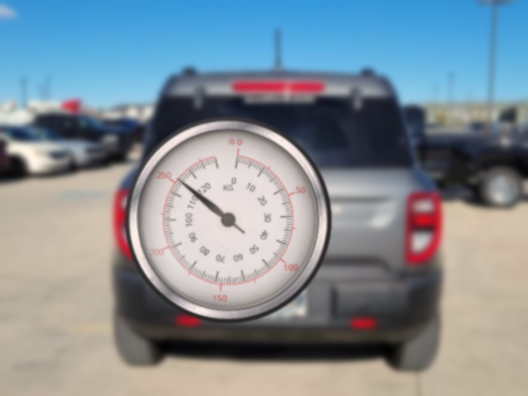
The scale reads 115 kg
